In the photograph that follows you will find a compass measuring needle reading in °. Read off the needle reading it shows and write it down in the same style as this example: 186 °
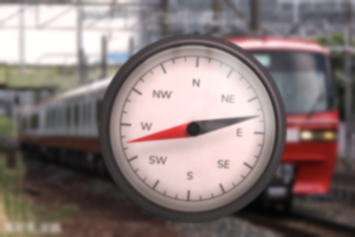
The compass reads 255 °
